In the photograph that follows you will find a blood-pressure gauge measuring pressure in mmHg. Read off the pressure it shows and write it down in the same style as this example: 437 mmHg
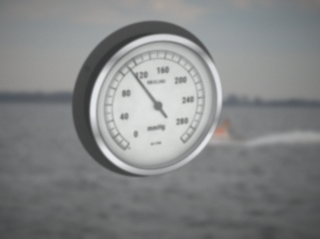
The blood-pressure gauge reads 110 mmHg
